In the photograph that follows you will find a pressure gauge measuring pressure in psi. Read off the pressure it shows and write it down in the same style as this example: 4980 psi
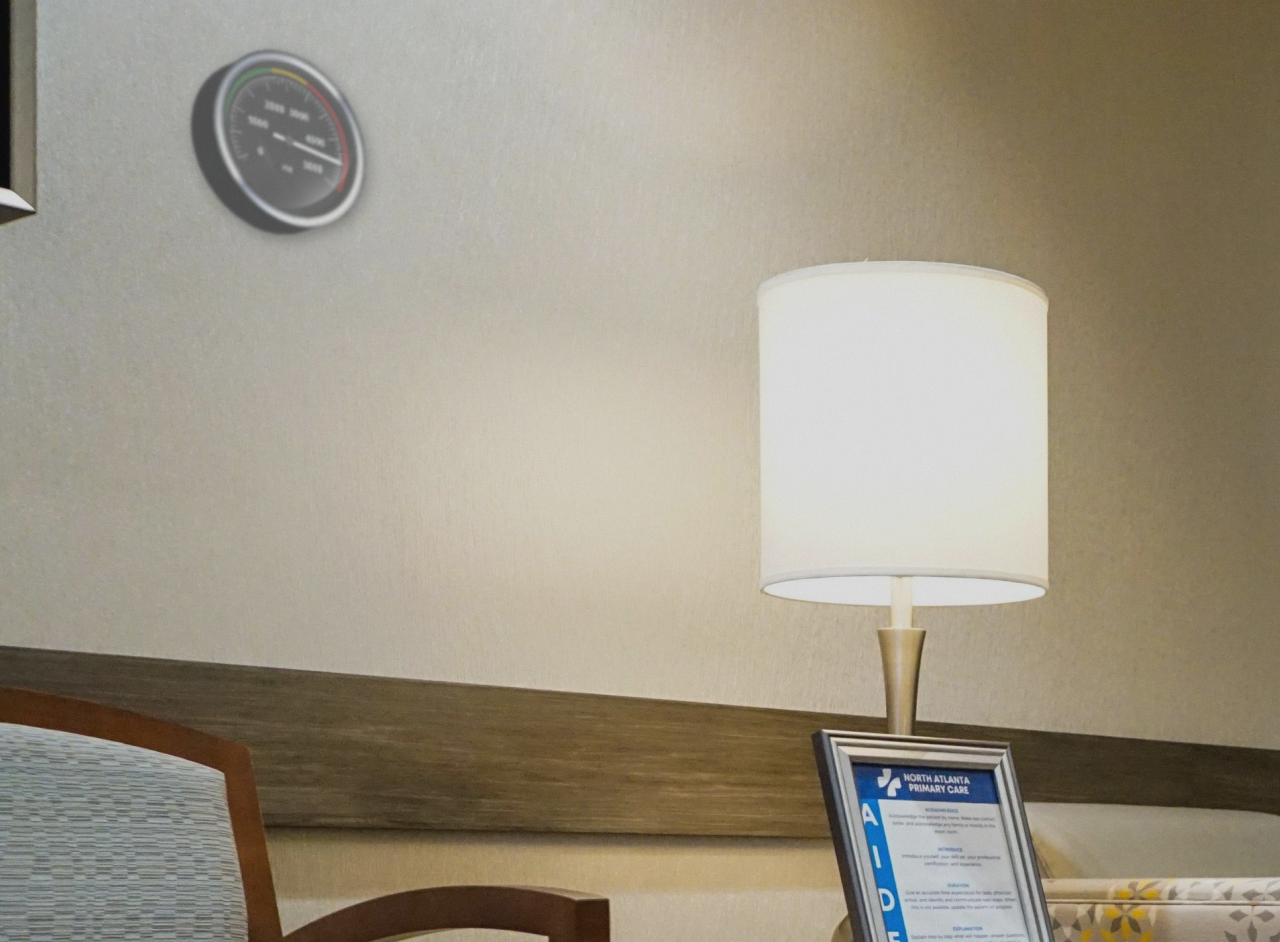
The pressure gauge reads 4500 psi
